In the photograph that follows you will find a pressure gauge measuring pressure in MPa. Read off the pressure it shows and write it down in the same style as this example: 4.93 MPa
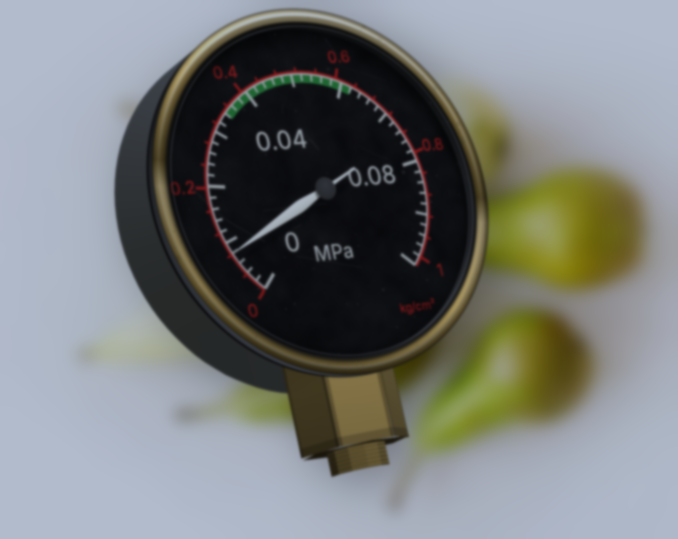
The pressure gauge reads 0.008 MPa
